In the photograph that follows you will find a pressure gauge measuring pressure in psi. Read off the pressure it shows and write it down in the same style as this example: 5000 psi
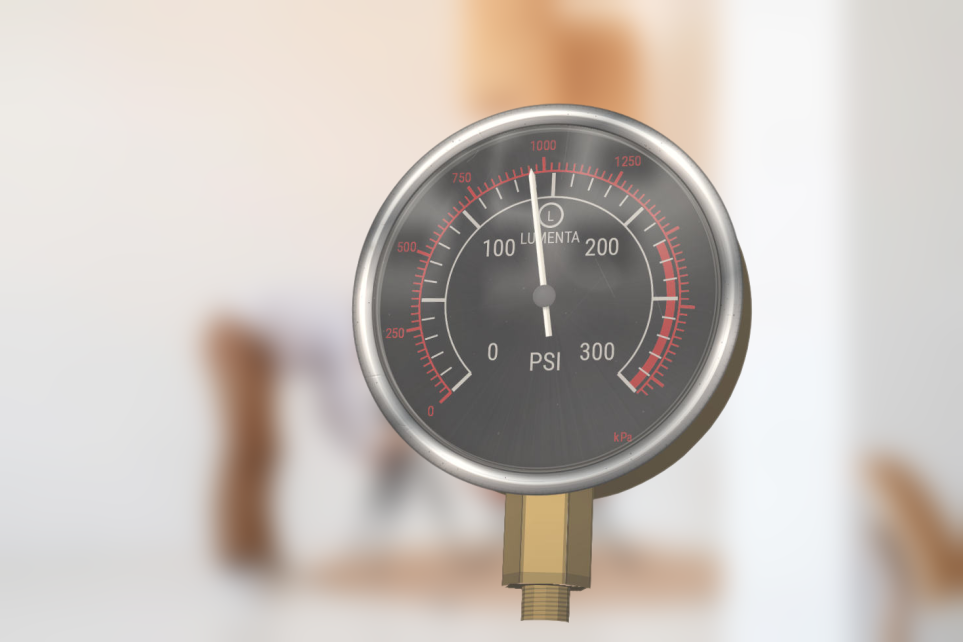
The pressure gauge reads 140 psi
